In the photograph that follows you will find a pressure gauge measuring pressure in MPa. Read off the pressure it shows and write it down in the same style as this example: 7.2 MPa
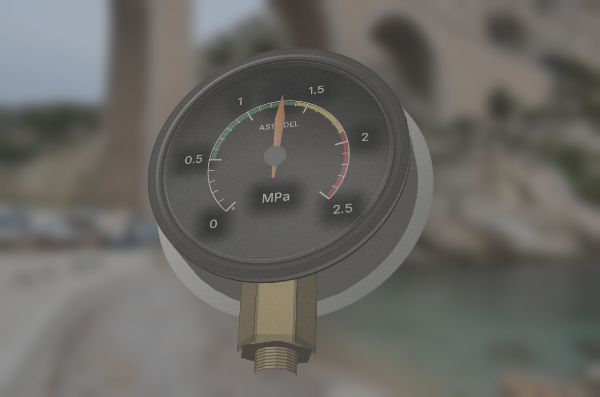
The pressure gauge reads 1.3 MPa
